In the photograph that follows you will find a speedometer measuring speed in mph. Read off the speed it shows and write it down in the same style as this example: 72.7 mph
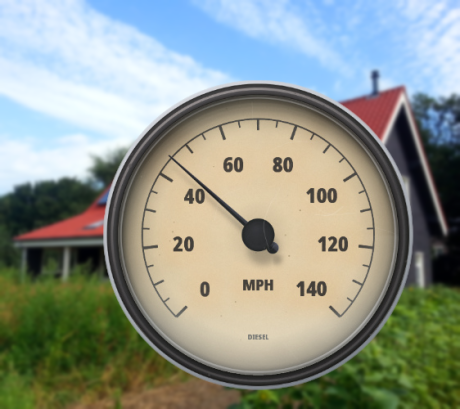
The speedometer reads 45 mph
